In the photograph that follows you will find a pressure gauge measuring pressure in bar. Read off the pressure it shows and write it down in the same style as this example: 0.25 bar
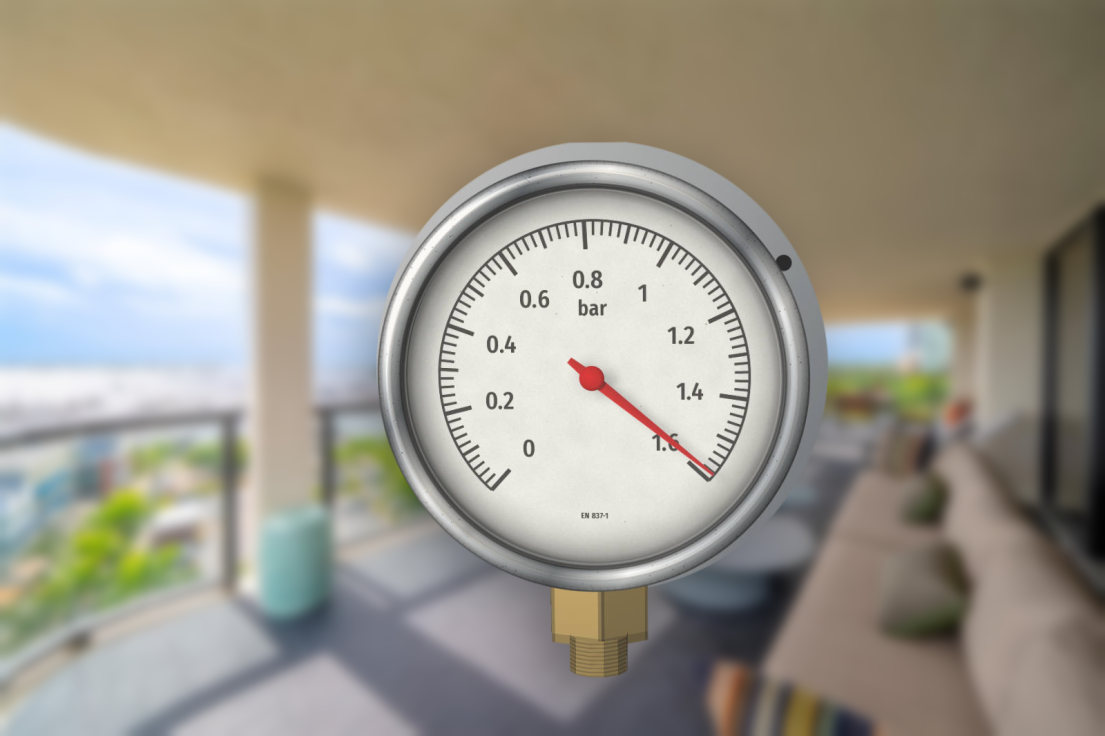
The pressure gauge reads 1.58 bar
